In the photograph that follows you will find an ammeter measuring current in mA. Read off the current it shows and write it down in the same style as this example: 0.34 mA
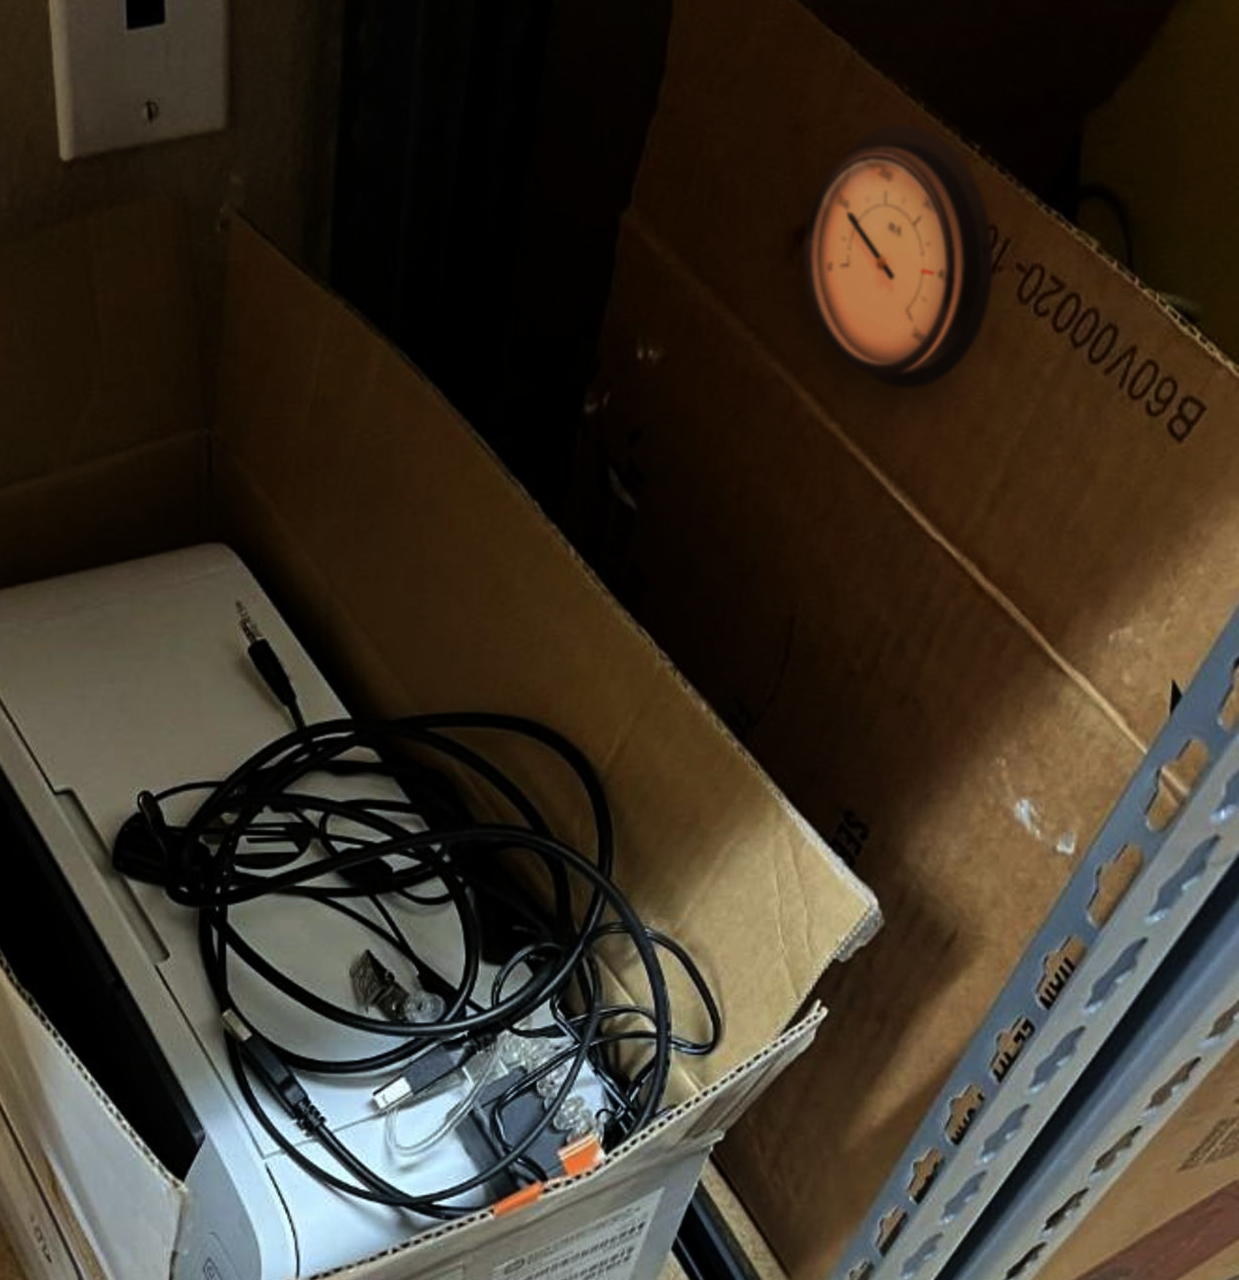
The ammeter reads 100 mA
